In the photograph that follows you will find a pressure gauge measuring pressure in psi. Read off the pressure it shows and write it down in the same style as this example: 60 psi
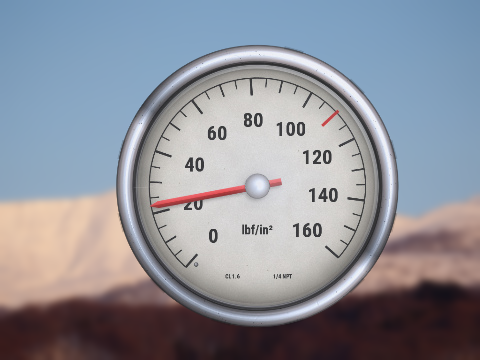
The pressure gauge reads 22.5 psi
